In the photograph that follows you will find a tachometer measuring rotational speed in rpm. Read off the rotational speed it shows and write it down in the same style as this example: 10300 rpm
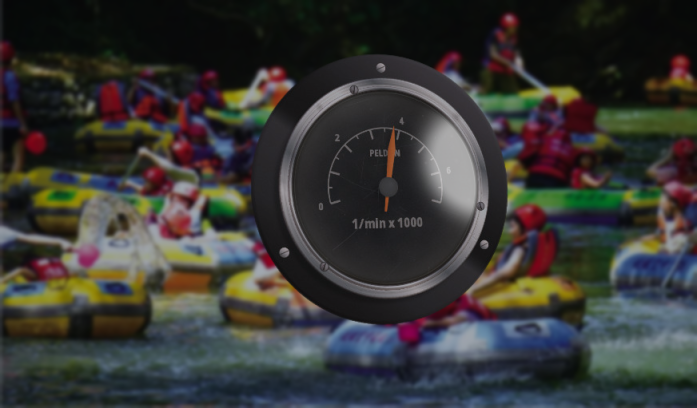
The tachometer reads 3750 rpm
